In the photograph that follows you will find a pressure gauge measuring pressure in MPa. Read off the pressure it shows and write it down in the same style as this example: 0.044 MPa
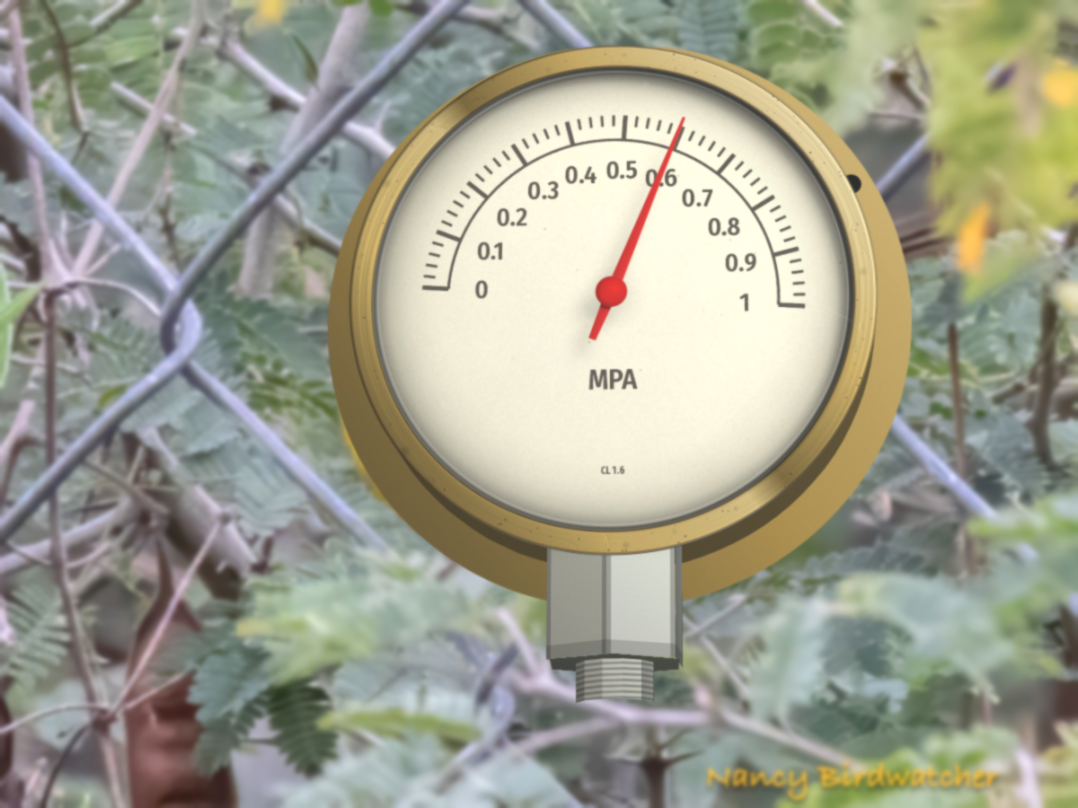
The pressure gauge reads 0.6 MPa
